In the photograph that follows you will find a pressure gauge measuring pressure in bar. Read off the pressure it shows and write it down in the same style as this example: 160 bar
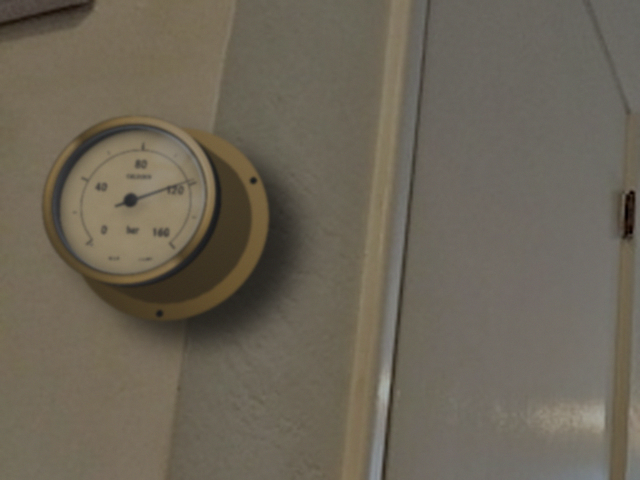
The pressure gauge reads 120 bar
